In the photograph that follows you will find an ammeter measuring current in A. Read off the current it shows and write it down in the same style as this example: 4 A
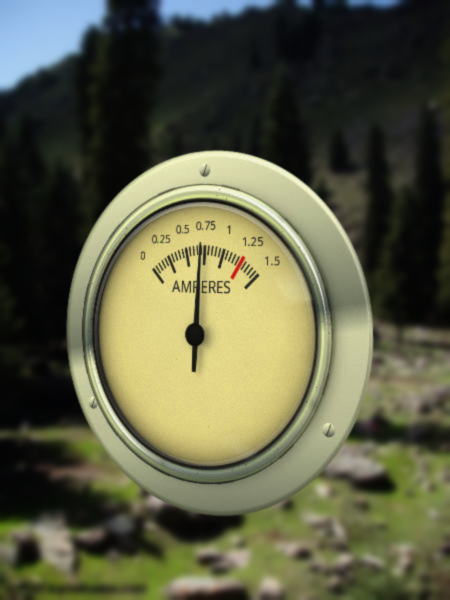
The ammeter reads 0.75 A
